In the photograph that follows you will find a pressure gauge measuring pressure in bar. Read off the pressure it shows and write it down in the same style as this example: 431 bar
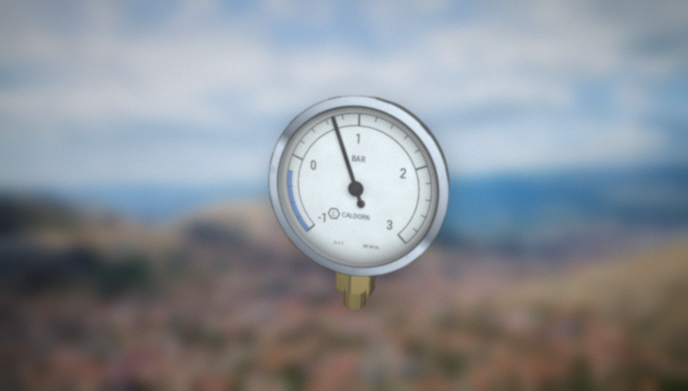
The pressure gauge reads 0.7 bar
